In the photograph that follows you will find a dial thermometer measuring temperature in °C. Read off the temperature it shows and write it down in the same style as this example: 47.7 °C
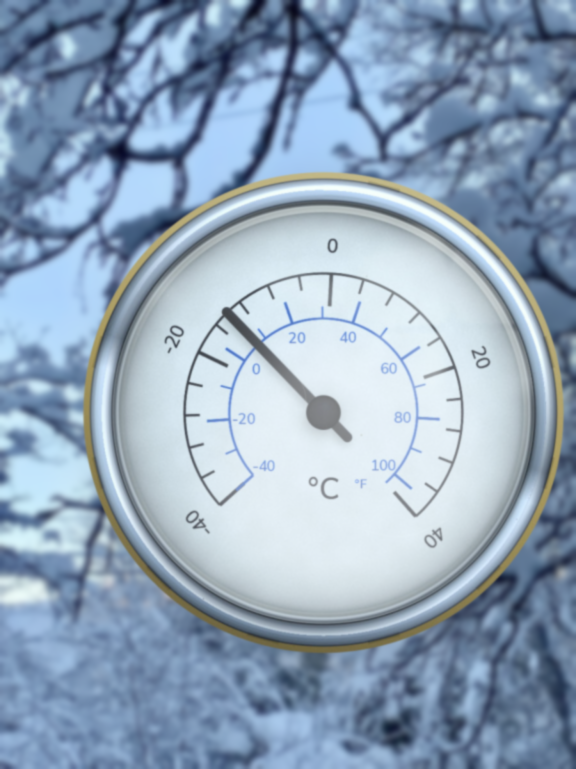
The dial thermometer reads -14 °C
